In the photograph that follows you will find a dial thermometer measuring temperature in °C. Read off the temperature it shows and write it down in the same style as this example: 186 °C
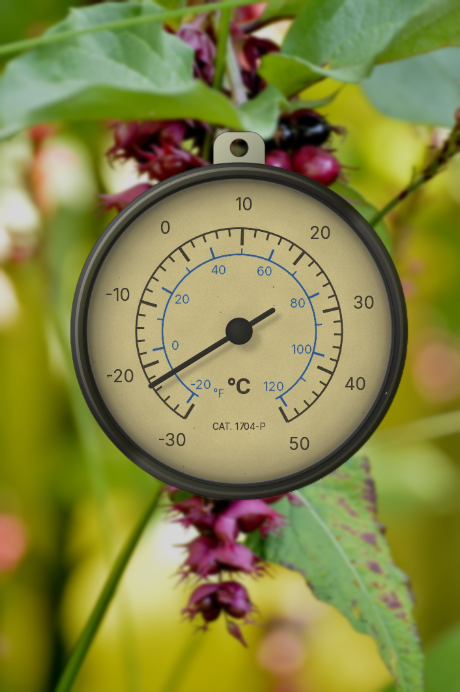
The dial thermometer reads -23 °C
